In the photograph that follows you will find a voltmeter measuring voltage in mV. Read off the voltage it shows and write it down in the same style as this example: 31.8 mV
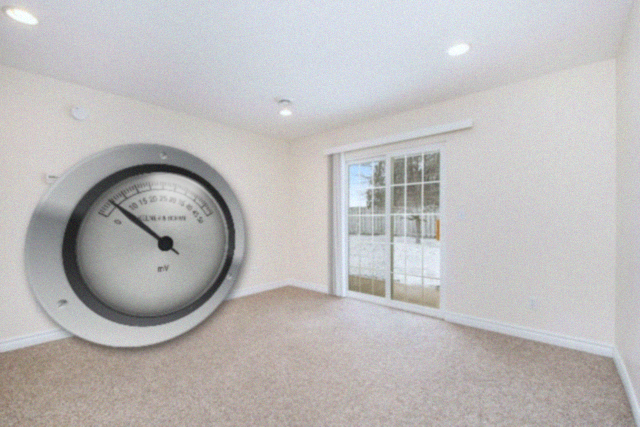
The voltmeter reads 5 mV
